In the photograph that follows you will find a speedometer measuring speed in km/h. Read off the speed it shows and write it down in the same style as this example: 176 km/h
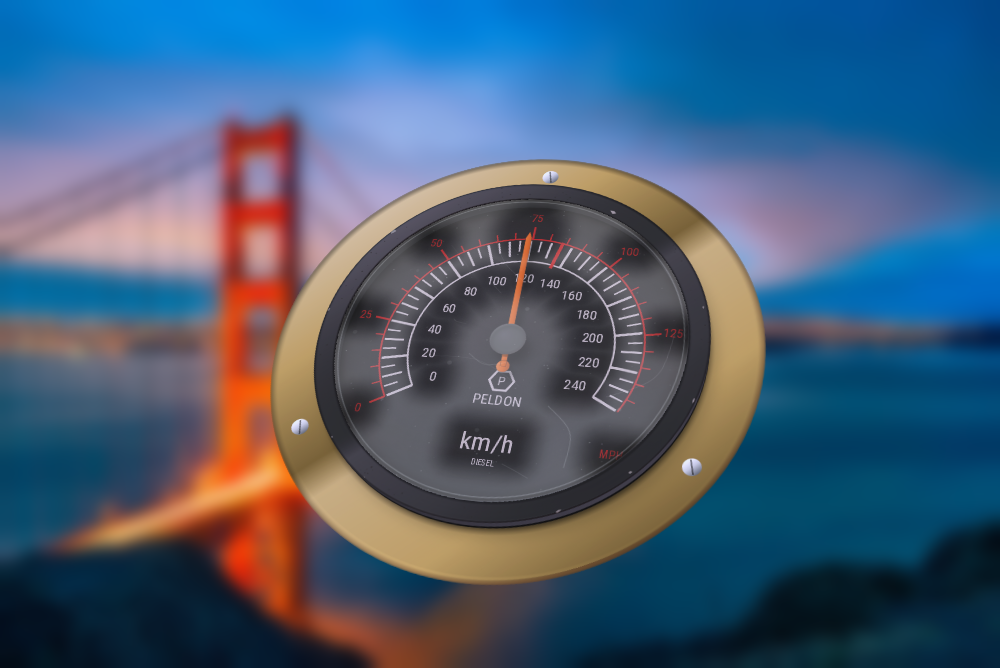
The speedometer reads 120 km/h
